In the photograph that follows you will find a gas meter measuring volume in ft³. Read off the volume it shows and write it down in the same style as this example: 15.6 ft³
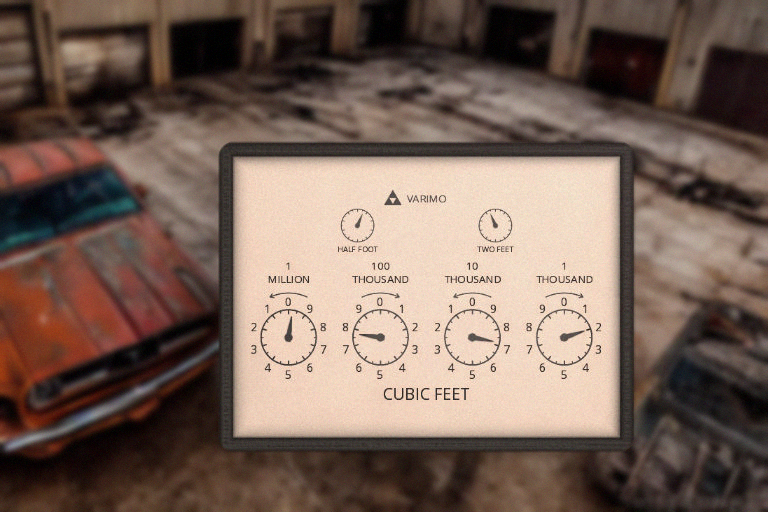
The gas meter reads 977200 ft³
